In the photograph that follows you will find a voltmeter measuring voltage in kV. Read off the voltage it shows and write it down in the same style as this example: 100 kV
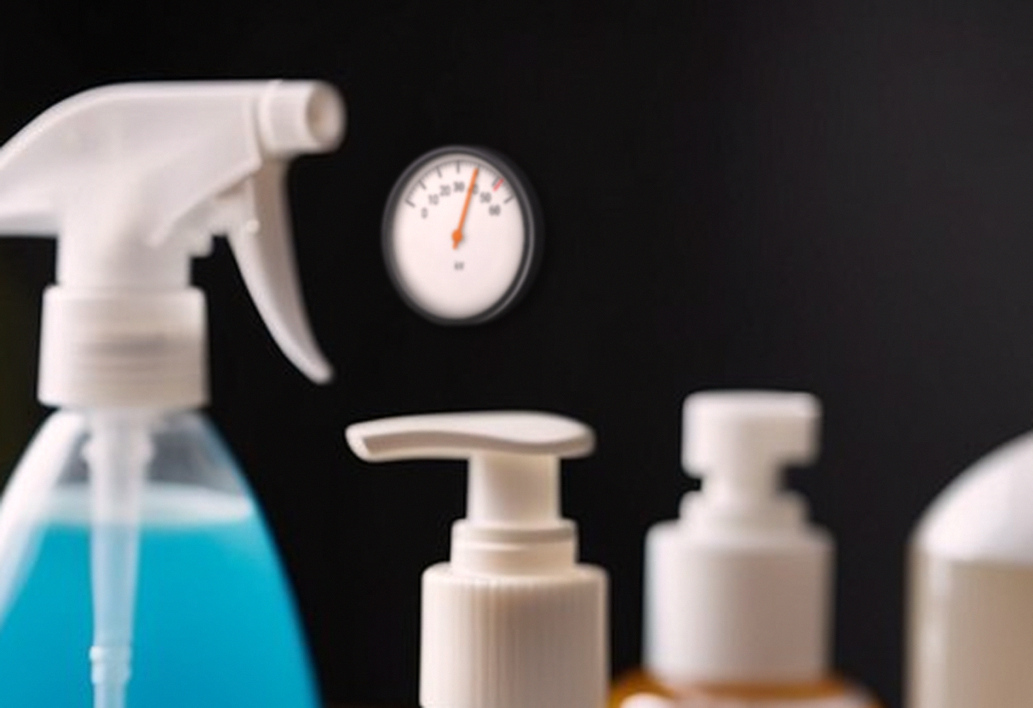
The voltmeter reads 40 kV
